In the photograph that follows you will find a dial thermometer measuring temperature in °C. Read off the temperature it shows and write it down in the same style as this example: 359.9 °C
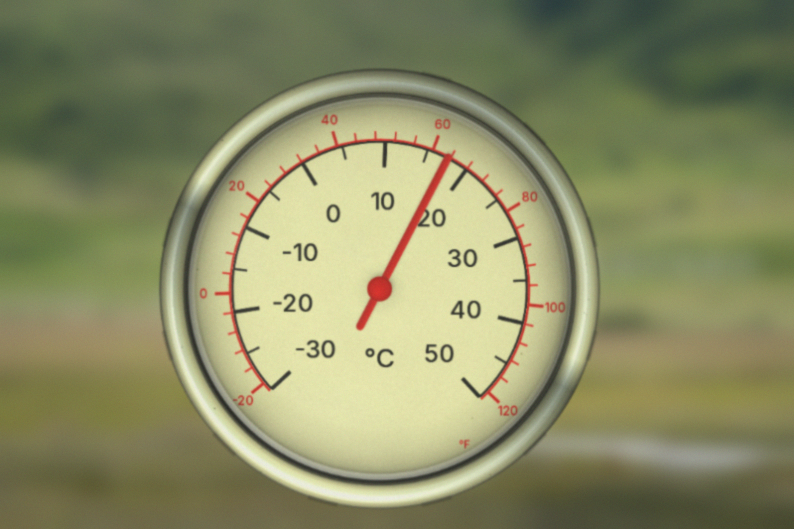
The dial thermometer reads 17.5 °C
